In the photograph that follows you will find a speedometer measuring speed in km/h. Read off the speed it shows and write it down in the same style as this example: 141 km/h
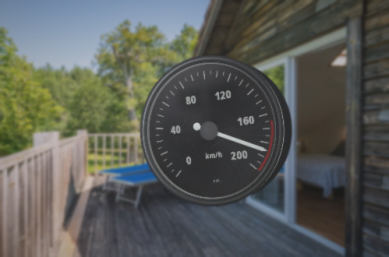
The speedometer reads 185 km/h
